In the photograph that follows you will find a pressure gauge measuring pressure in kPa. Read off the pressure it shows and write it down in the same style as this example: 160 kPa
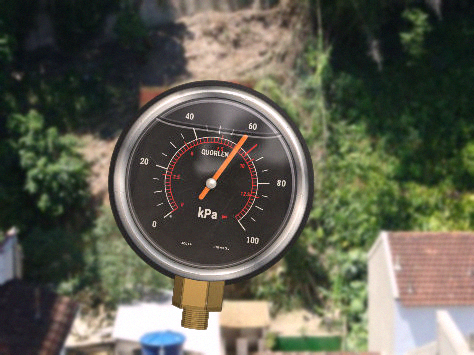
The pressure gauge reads 60 kPa
